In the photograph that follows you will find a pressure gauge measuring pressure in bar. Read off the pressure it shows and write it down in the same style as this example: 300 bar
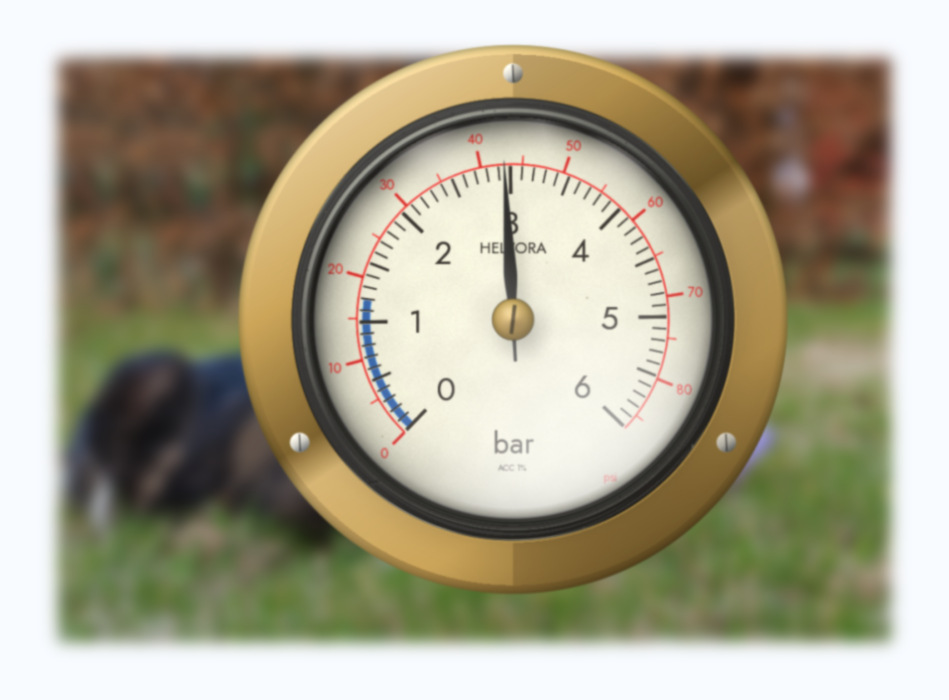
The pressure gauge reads 2.95 bar
